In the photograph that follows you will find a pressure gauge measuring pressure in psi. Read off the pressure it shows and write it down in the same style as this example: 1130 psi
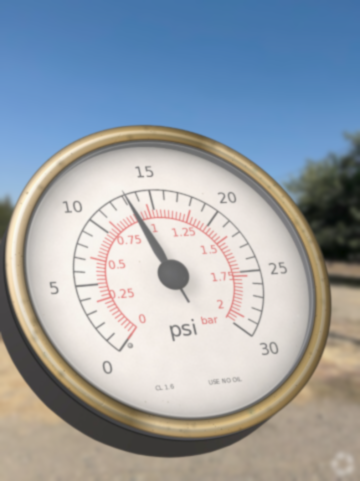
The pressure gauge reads 13 psi
